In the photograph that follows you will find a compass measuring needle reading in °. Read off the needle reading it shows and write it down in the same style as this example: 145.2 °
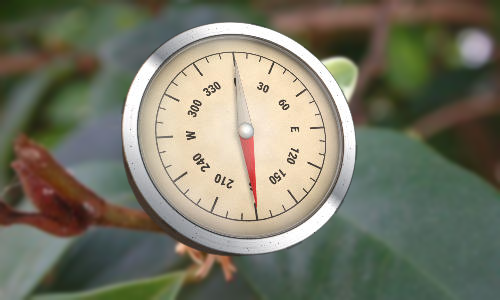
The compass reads 180 °
